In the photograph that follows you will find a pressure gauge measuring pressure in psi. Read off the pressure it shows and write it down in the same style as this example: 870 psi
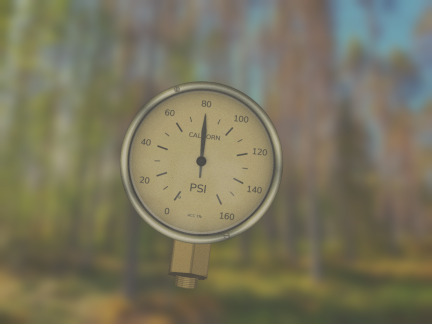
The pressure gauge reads 80 psi
